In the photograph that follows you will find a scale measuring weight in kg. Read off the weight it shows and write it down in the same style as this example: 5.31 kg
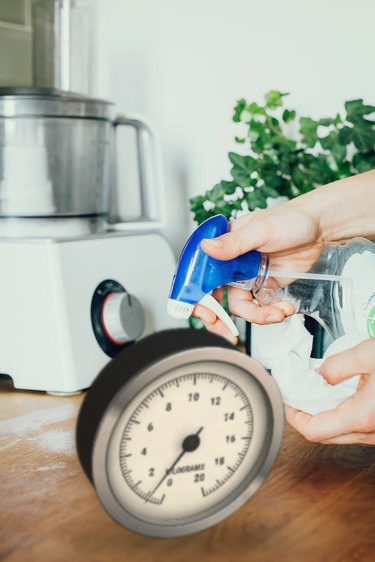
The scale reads 1 kg
